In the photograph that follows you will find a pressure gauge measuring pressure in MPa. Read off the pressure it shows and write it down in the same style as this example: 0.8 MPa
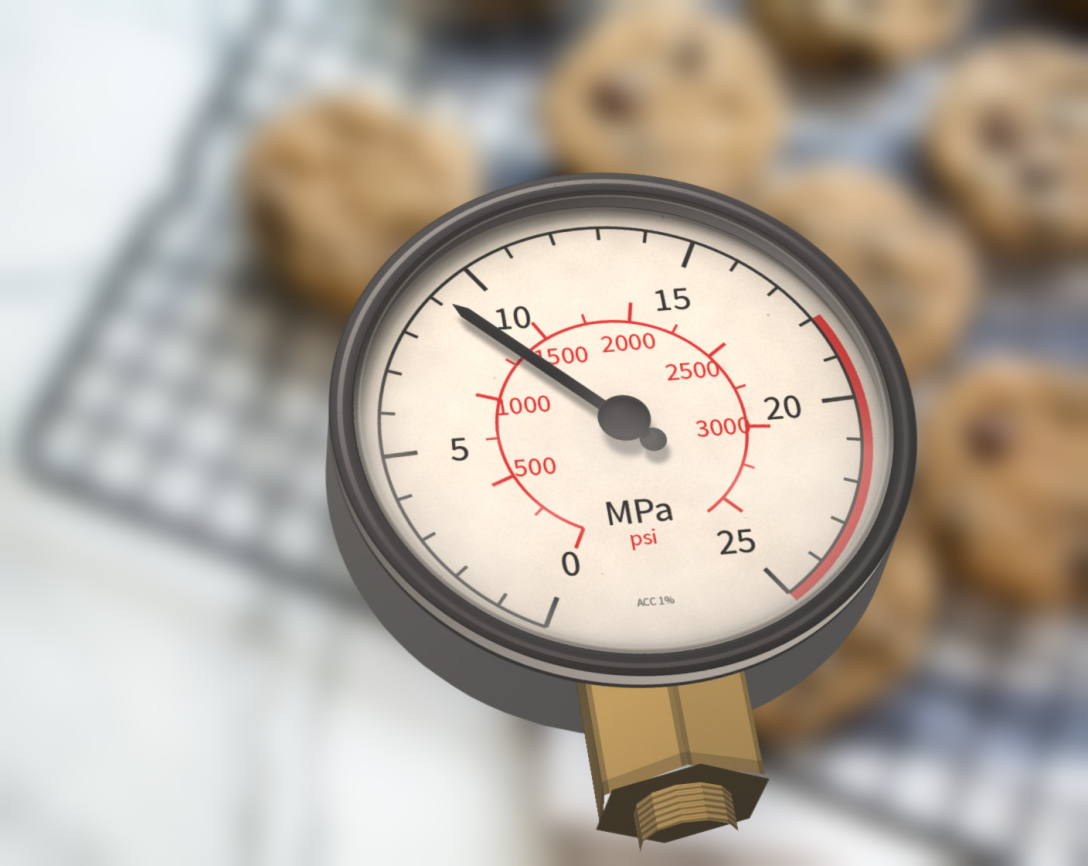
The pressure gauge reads 9 MPa
